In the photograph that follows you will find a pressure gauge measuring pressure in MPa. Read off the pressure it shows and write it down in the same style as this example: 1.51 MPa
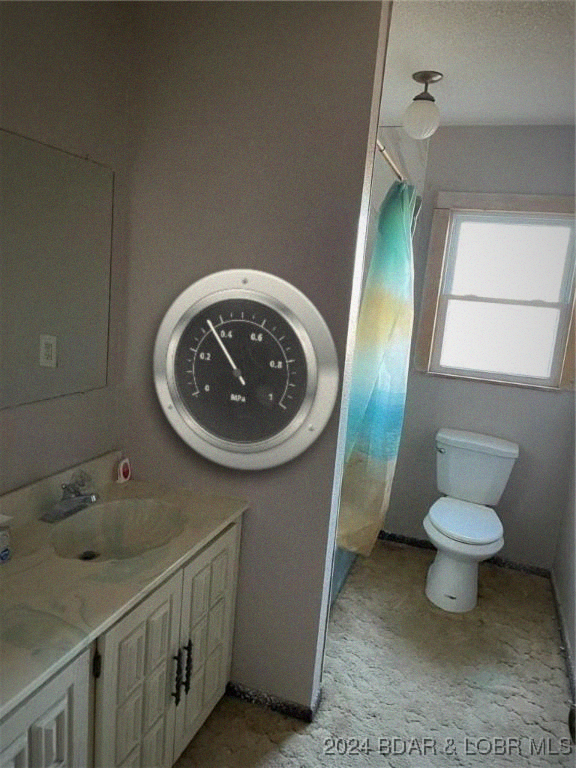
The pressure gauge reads 0.35 MPa
